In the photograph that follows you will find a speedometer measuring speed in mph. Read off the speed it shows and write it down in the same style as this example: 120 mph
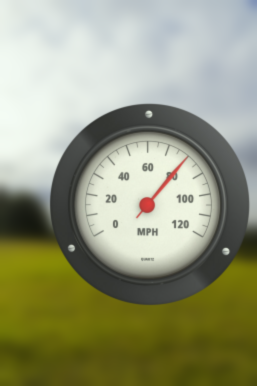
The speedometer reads 80 mph
